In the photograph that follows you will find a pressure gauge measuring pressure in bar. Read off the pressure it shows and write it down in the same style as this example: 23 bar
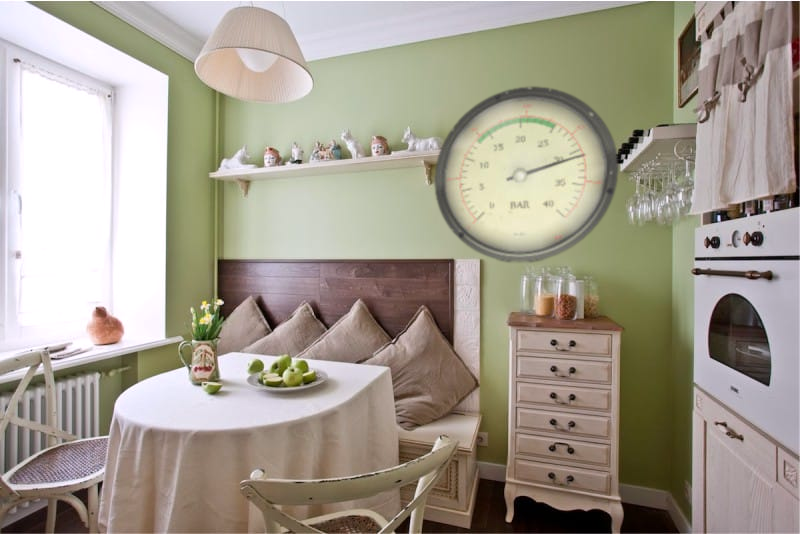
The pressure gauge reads 31 bar
